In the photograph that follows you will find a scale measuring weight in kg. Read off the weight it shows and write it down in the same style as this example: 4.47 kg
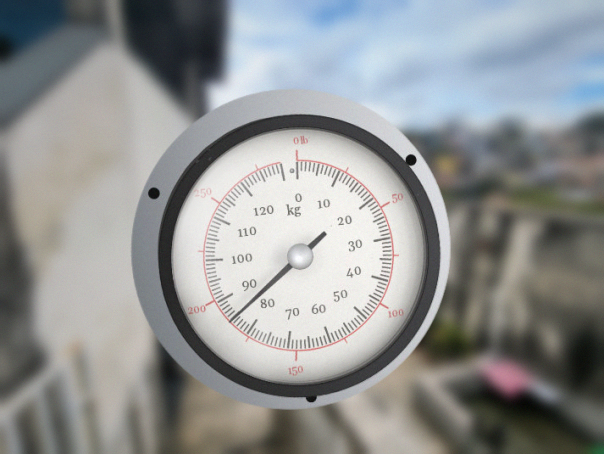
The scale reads 85 kg
